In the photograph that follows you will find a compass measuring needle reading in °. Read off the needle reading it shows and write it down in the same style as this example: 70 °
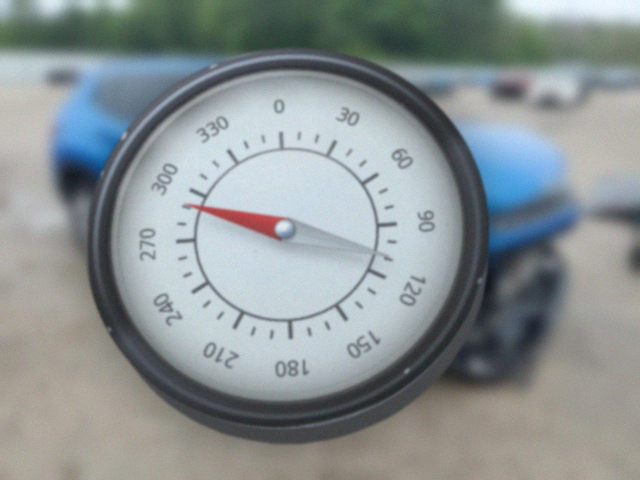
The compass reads 290 °
